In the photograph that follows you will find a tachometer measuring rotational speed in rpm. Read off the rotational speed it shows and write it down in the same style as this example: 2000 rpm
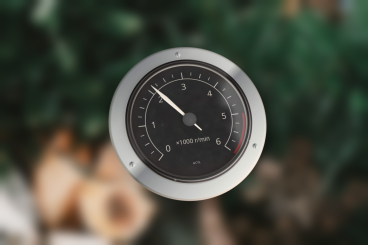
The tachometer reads 2125 rpm
